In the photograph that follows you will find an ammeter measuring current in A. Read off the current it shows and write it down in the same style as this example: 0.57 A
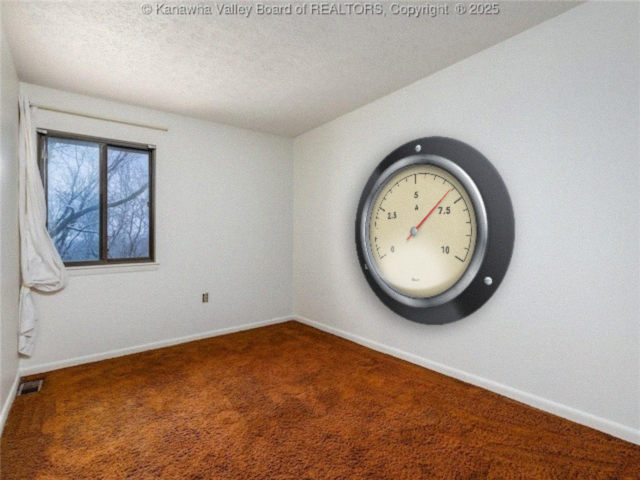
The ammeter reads 7 A
